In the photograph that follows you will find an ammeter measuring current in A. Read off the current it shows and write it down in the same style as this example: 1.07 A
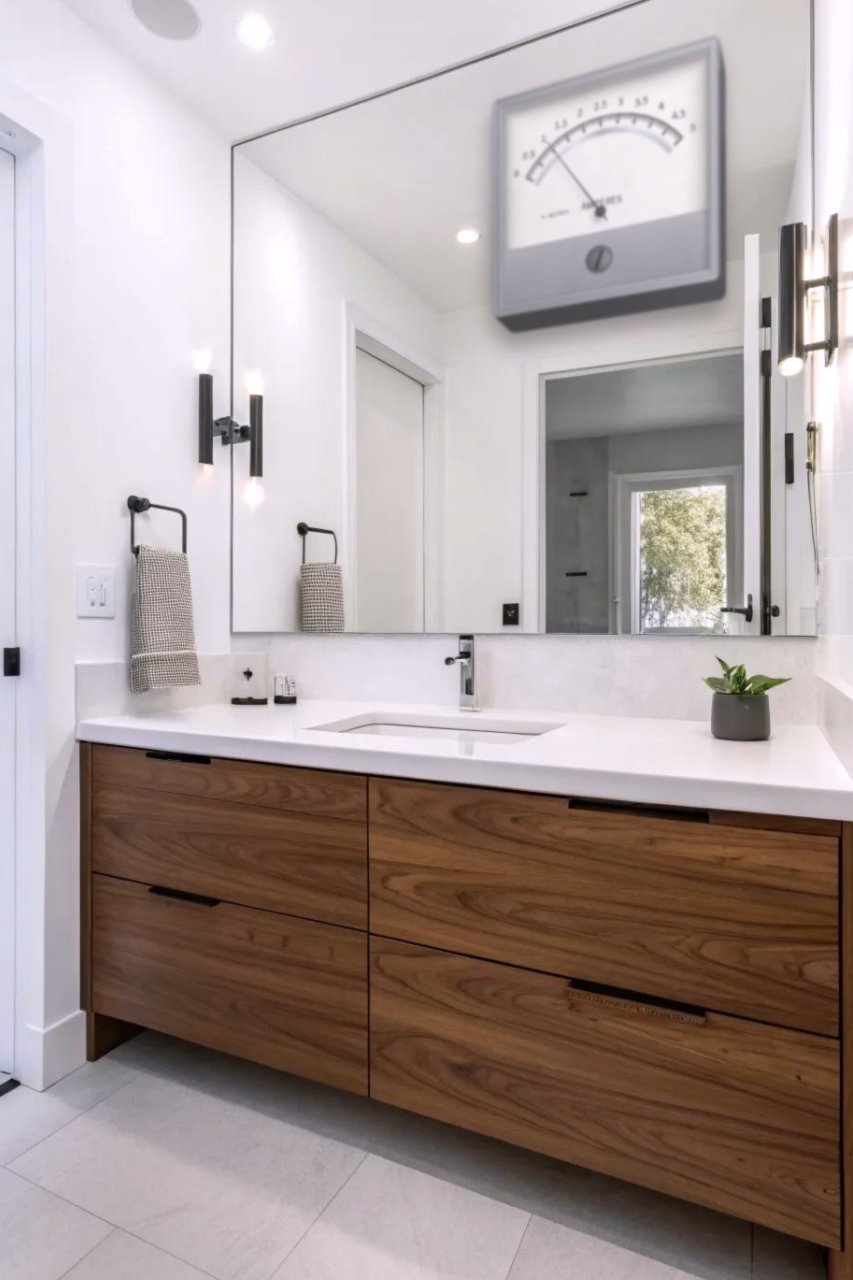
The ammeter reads 1 A
